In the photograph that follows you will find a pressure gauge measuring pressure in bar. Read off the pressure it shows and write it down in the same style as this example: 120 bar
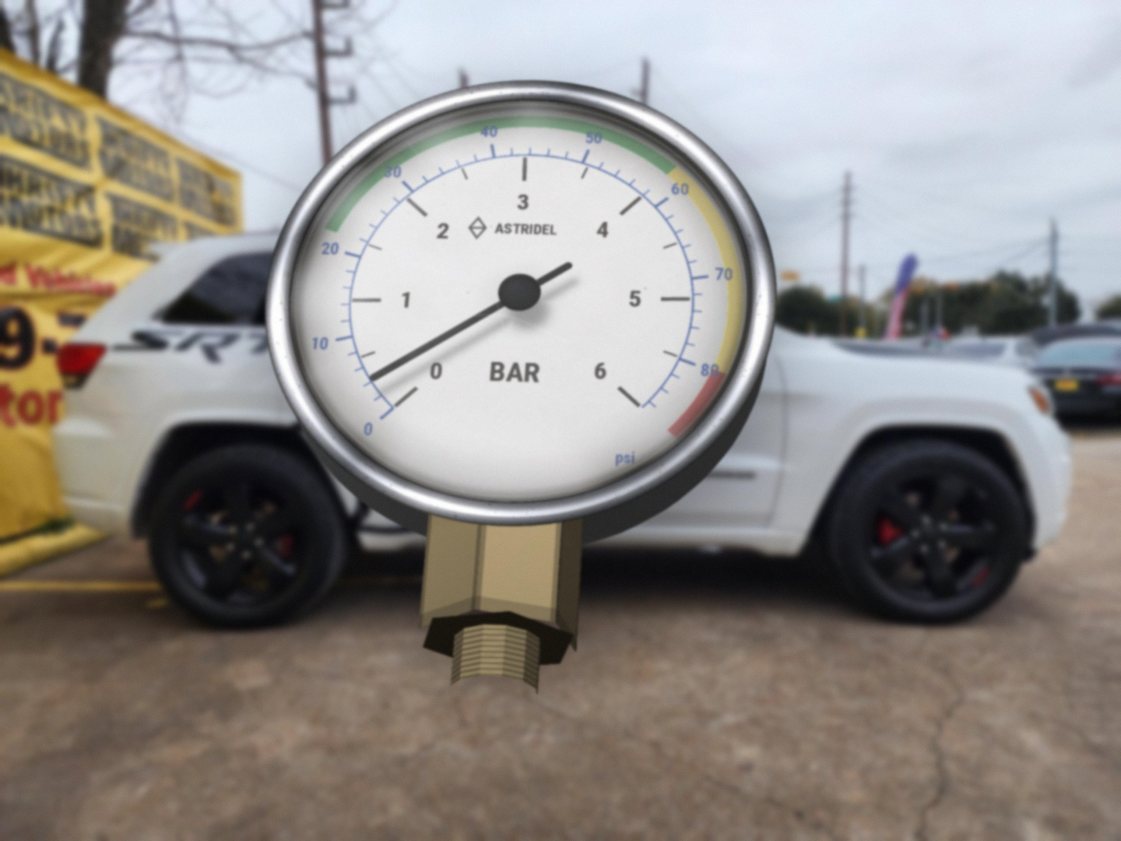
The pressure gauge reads 0.25 bar
